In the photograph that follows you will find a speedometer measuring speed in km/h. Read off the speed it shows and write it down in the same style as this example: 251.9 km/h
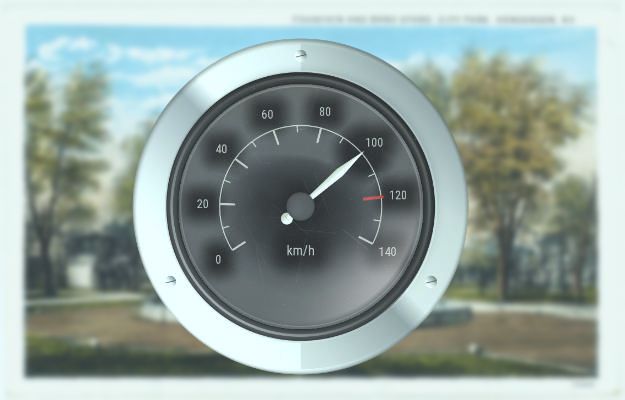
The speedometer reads 100 km/h
